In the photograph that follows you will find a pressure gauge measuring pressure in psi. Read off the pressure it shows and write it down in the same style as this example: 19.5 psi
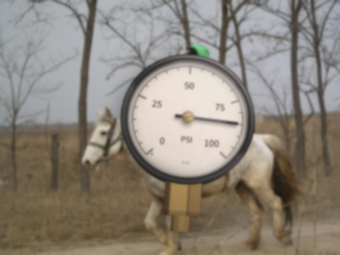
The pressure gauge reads 85 psi
